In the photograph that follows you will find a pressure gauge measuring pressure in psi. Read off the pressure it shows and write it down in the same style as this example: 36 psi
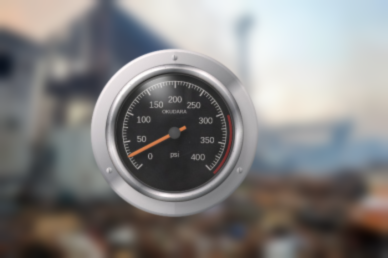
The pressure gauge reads 25 psi
